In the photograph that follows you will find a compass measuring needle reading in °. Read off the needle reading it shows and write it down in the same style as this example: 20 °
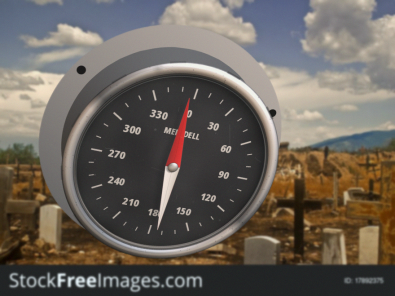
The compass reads 355 °
